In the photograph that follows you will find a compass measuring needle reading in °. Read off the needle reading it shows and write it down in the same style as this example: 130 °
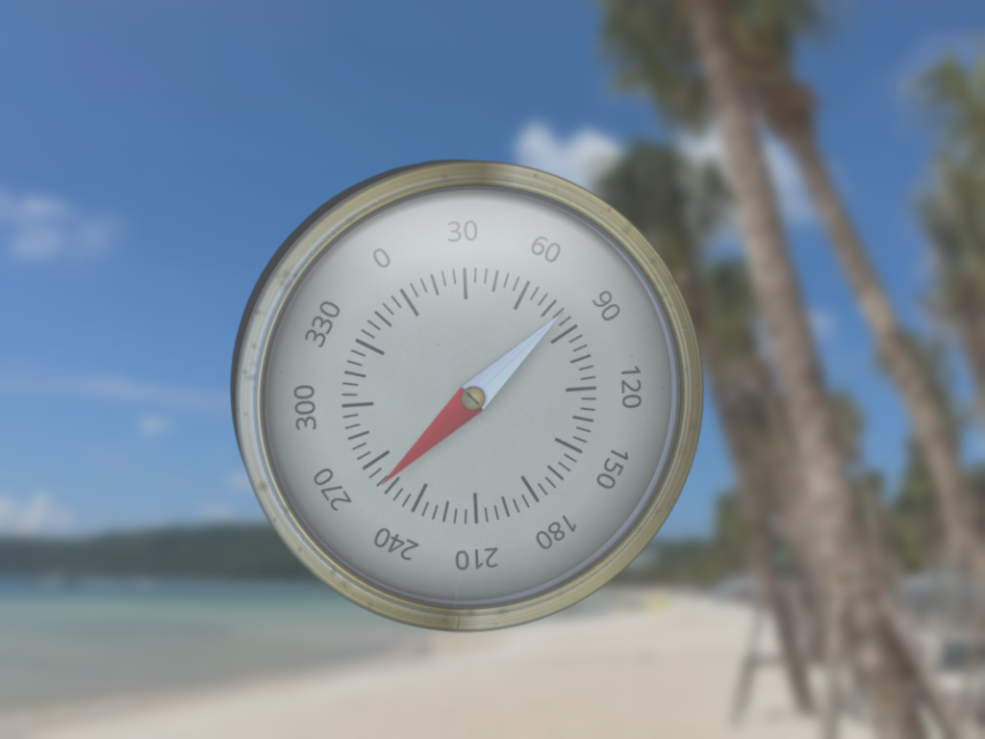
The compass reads 260 °
